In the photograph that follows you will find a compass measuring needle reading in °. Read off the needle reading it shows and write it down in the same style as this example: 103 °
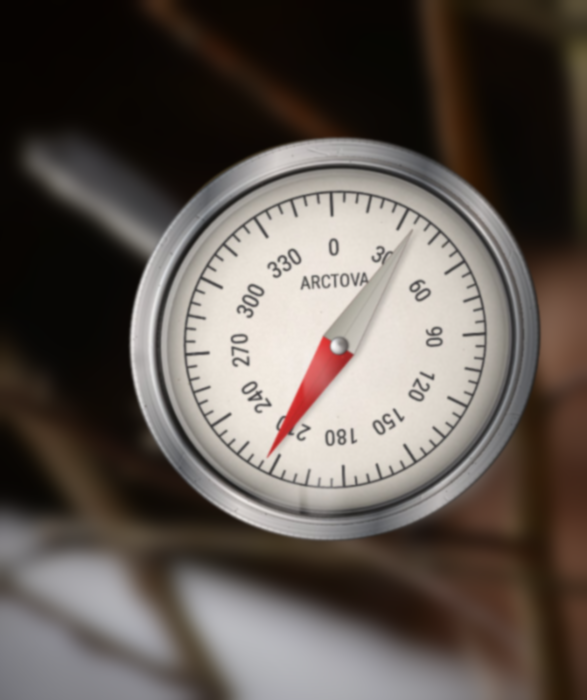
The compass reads 215 °
